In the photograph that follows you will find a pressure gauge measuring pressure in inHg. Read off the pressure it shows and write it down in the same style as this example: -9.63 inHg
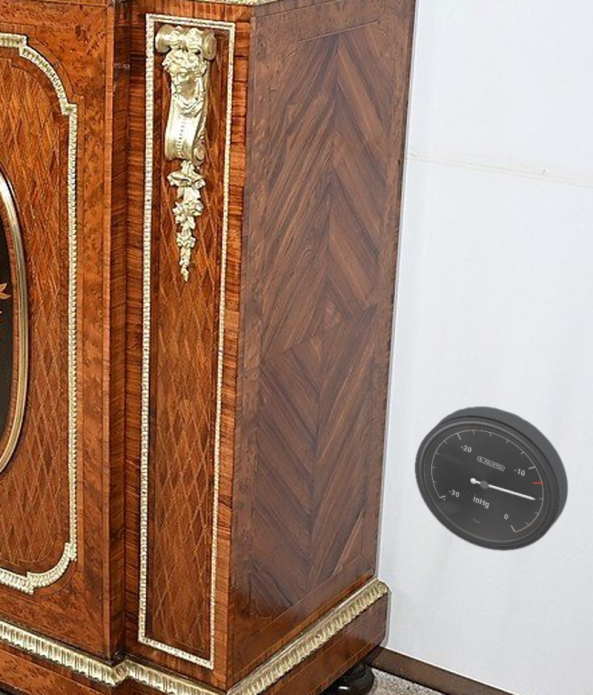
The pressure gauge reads -6 inHg
